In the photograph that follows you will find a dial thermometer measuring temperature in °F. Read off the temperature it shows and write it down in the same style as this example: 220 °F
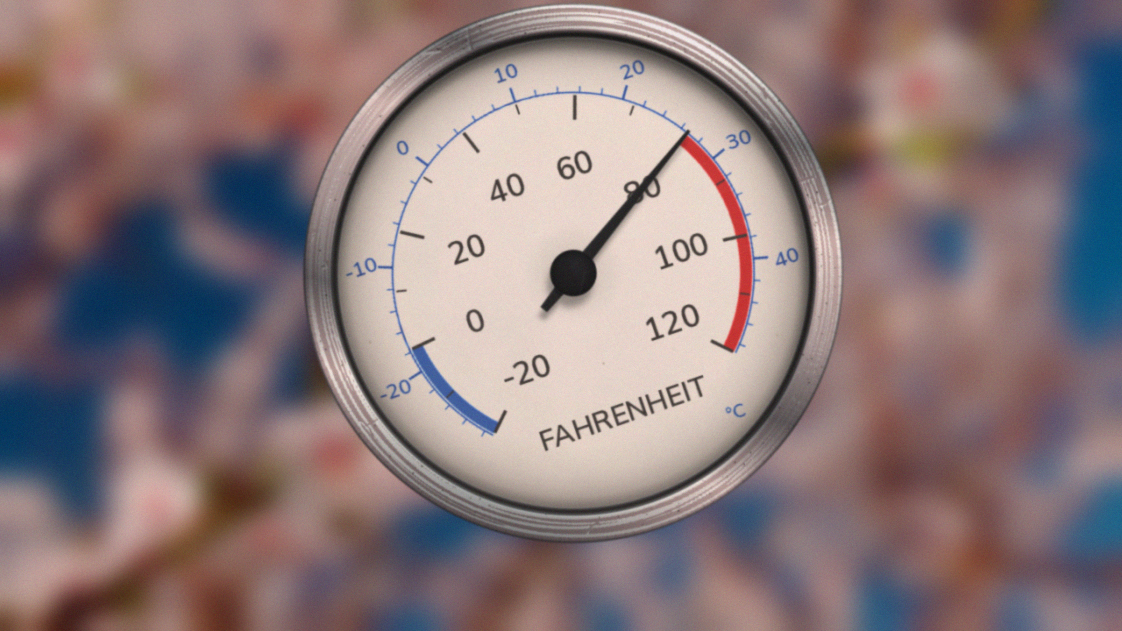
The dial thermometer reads 80 °F
